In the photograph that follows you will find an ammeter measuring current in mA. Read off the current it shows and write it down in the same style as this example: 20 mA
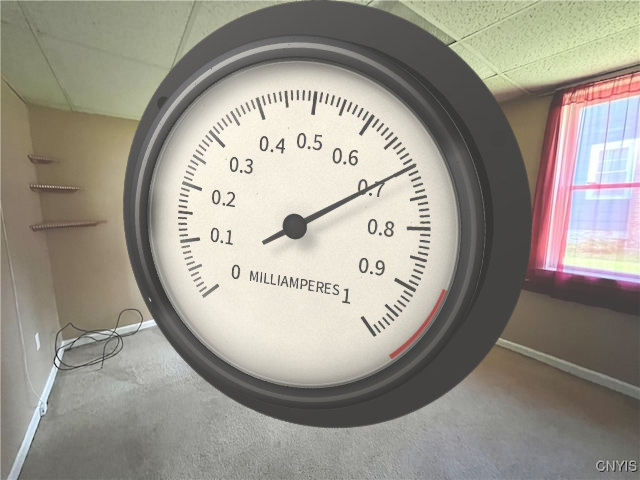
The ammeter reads 0.7 mA
